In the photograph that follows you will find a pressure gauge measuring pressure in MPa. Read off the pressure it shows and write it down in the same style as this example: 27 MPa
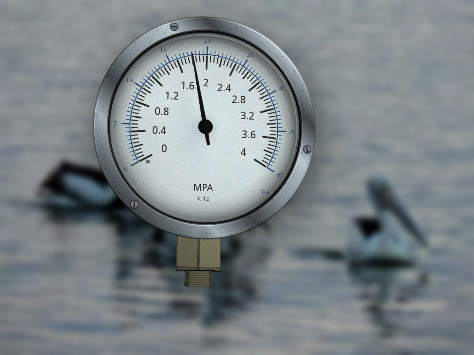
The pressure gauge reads 1.8 MPa
